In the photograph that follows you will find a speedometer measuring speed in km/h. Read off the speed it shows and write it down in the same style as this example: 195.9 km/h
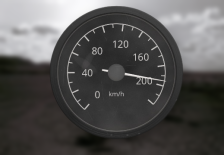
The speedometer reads 195 km/h
